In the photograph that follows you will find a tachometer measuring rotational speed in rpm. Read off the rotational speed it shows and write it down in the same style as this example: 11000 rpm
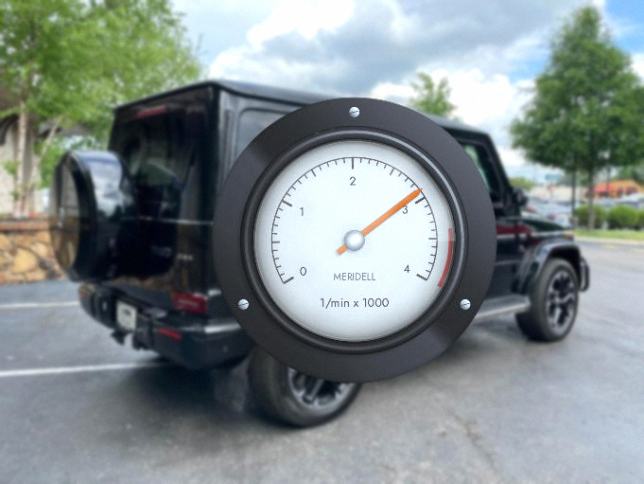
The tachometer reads 2900 rpm
